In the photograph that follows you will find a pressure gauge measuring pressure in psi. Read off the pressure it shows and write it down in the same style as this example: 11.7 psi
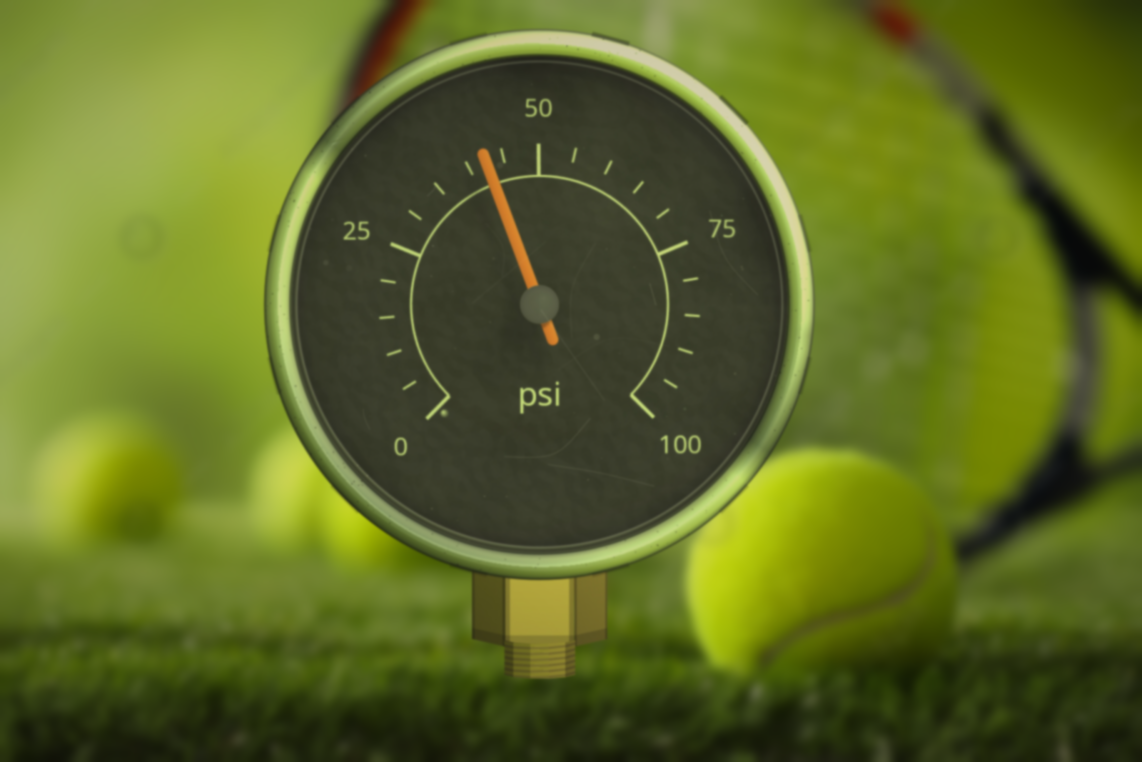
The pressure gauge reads 42.5 psi
